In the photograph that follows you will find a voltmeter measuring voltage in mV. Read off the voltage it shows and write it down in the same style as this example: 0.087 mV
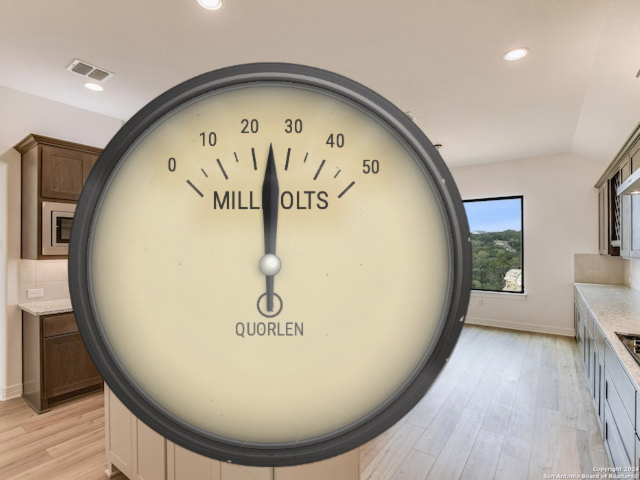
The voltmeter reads 25 mV
